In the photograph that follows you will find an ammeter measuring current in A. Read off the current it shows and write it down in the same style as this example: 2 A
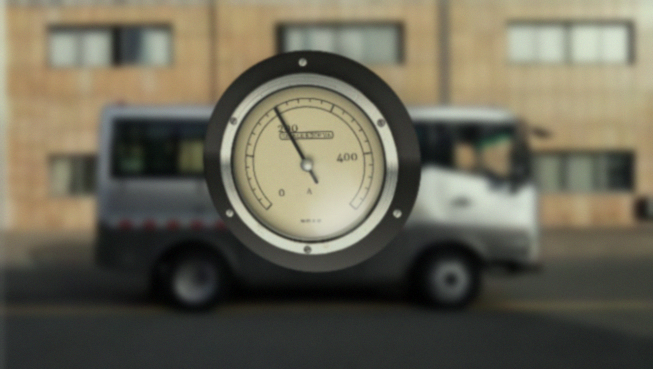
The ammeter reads 200 A
